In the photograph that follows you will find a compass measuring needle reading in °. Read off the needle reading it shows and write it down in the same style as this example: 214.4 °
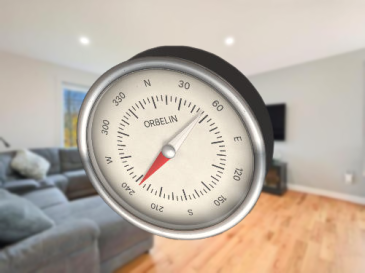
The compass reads 235 °
